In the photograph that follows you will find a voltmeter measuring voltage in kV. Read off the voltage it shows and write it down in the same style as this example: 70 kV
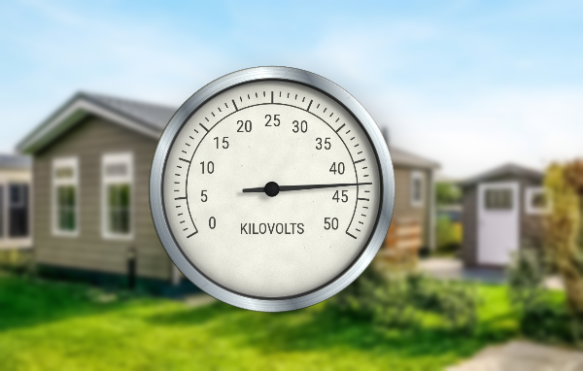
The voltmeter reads 43 kV
